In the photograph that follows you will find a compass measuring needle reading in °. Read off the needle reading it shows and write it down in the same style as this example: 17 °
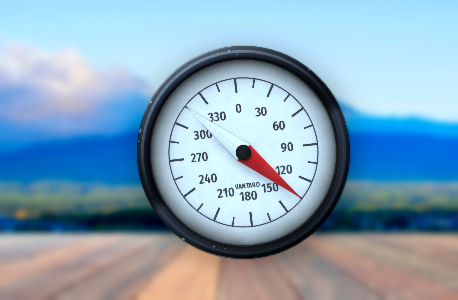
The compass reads 135 °
